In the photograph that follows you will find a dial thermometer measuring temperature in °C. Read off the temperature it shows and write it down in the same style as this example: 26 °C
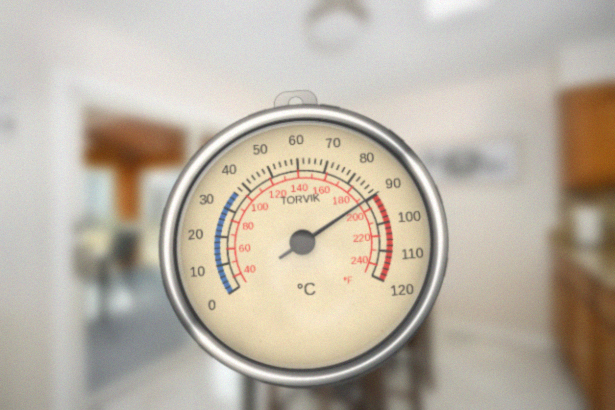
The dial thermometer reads 90 °C
